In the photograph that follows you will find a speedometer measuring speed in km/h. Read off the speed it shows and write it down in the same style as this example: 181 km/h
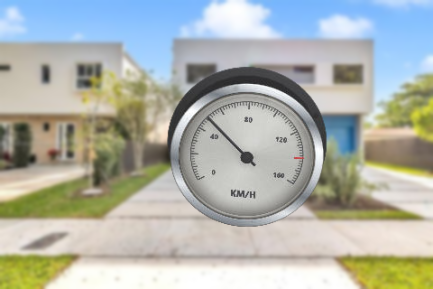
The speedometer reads 50 km/h
